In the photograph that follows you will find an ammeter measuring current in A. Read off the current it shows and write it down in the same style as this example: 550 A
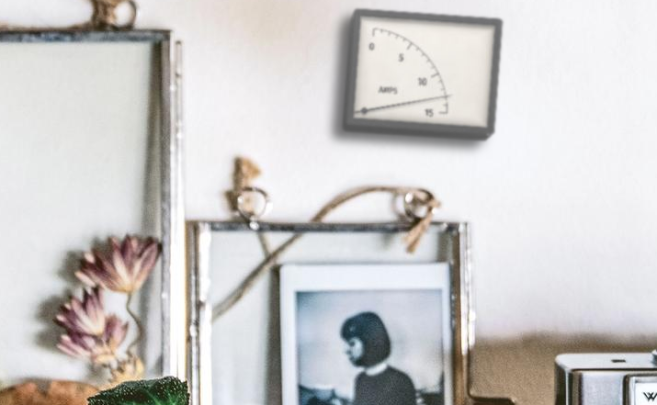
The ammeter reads 13 A
